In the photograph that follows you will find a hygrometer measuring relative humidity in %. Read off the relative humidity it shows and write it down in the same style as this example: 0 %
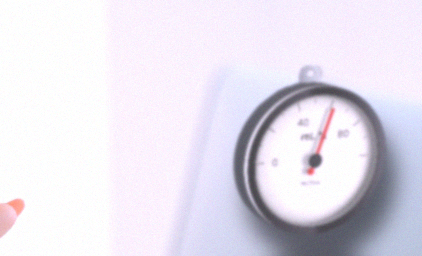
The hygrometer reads 60 %
